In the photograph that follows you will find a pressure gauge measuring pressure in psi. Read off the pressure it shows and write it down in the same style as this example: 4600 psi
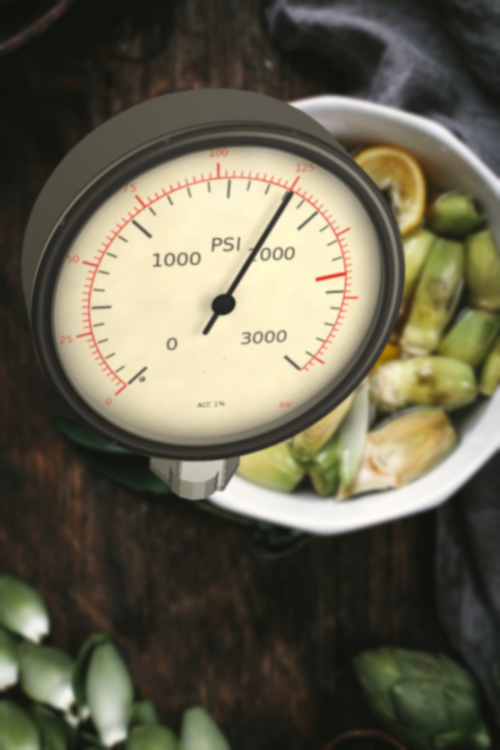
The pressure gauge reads 1800 psi
